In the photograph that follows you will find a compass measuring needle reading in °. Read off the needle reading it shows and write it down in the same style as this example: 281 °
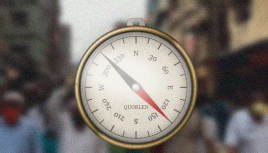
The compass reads 135 °
